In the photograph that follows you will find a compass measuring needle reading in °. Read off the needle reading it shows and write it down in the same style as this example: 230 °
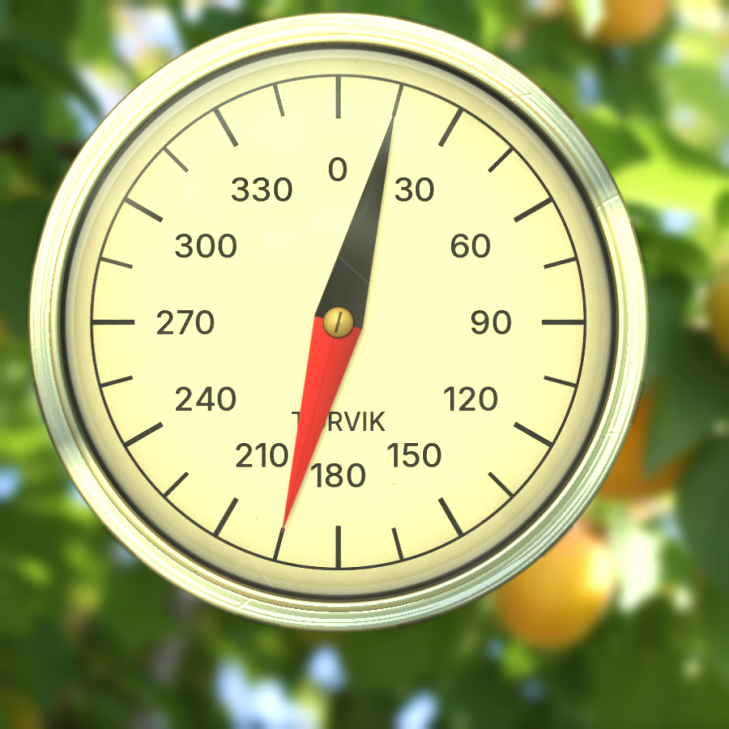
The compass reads 195 °
